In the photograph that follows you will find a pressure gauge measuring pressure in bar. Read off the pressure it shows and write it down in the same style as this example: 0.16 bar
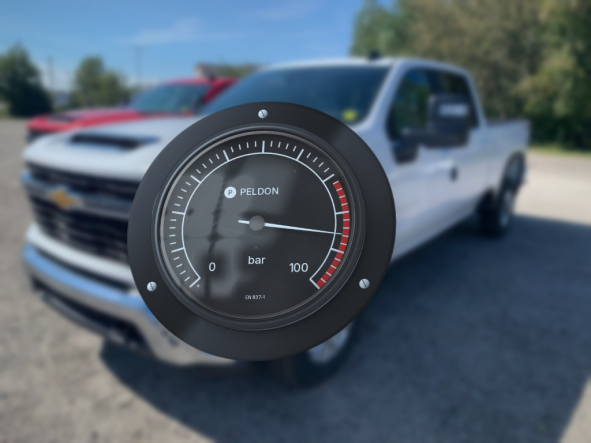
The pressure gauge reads 86 bar
